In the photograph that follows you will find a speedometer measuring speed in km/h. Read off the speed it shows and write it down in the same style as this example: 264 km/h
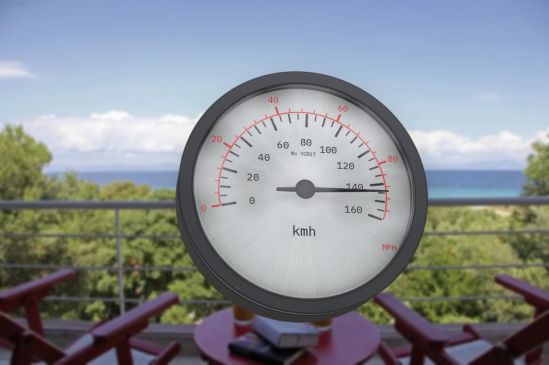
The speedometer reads 145 km/h
